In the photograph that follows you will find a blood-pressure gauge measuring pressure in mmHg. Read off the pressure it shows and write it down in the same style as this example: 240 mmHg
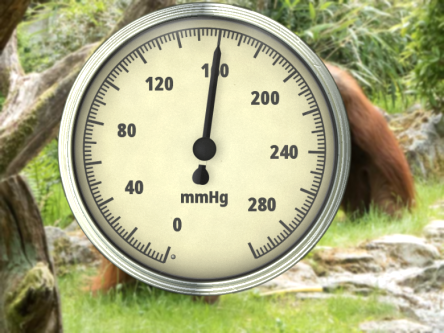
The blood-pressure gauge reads 160 mmHg
